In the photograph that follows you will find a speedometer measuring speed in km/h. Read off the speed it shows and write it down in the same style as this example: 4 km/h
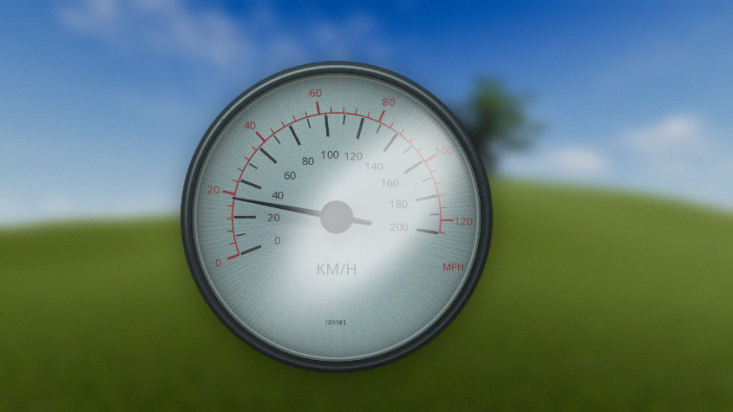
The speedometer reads 30 km/h
